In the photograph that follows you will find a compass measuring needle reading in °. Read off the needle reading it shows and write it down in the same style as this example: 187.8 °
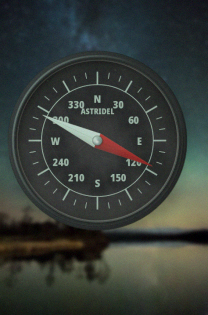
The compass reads 115 °
